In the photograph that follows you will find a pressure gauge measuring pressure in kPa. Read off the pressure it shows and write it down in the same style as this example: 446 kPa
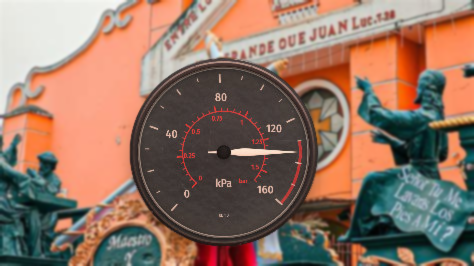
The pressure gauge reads 135 kPa
